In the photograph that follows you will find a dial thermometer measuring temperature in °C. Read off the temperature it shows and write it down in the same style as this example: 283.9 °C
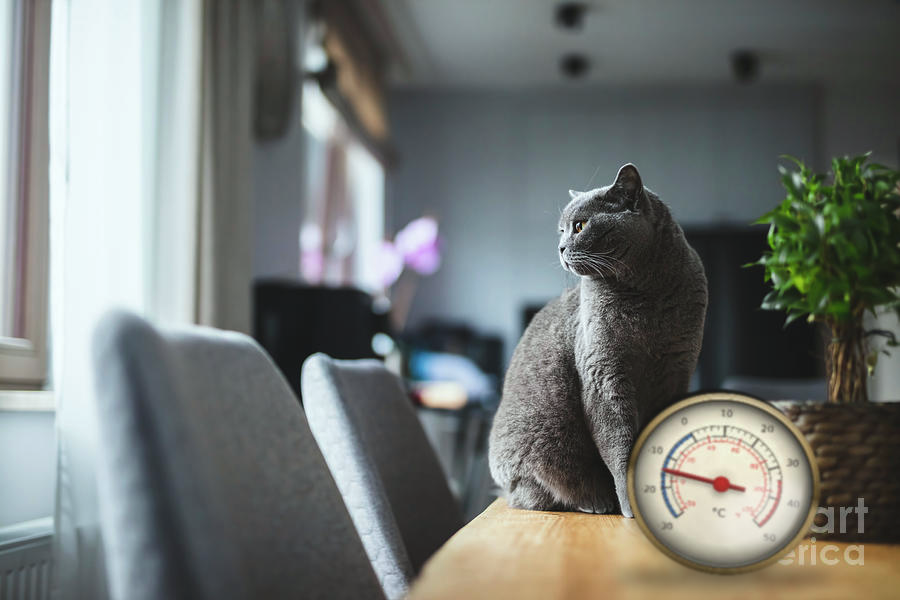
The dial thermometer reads -14 °C
